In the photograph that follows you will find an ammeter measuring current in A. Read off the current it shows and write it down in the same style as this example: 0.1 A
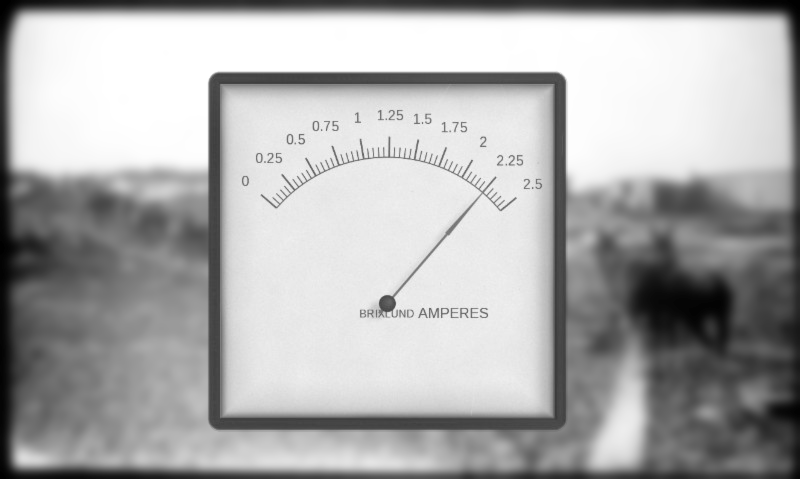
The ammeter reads 2.25 A
